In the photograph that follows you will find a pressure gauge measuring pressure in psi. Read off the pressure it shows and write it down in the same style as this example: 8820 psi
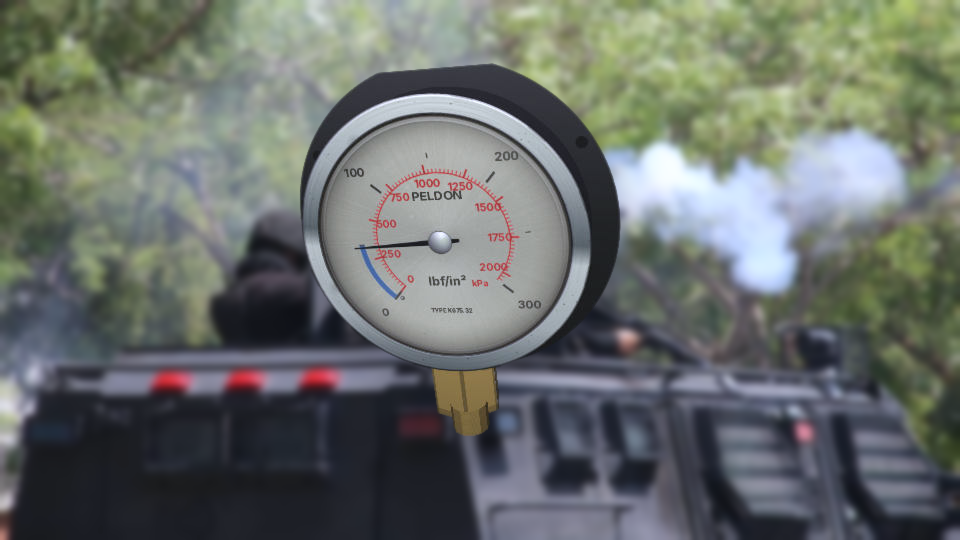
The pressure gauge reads 50 psi
